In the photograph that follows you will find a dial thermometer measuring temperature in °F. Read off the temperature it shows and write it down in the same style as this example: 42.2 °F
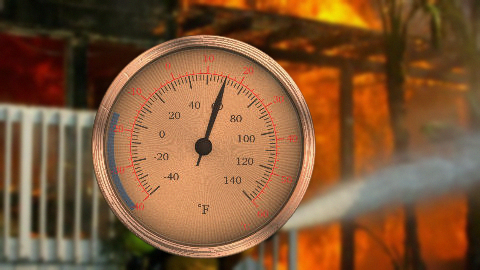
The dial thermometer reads 60 °F
